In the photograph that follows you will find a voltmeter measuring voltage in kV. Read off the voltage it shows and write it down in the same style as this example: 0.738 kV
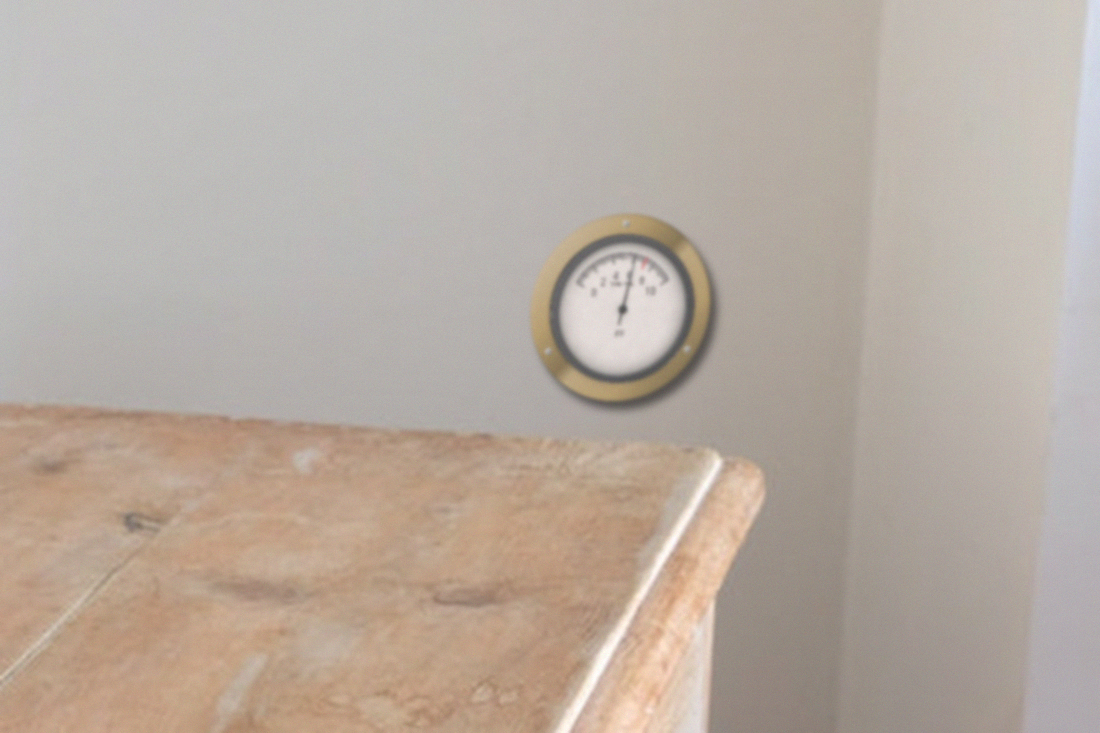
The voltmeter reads 6 kV
